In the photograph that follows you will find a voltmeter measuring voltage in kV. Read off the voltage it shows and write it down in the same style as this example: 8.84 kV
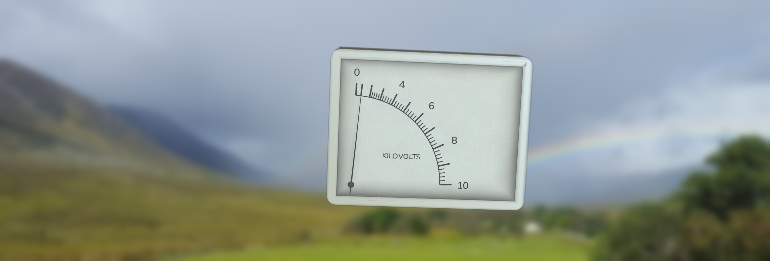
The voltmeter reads 1 kV
